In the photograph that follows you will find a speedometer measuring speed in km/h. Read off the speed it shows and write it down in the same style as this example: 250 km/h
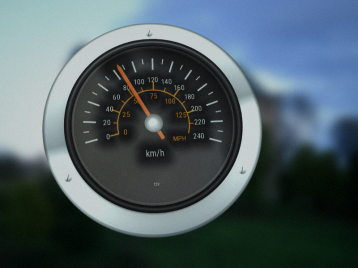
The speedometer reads 85 km/h
